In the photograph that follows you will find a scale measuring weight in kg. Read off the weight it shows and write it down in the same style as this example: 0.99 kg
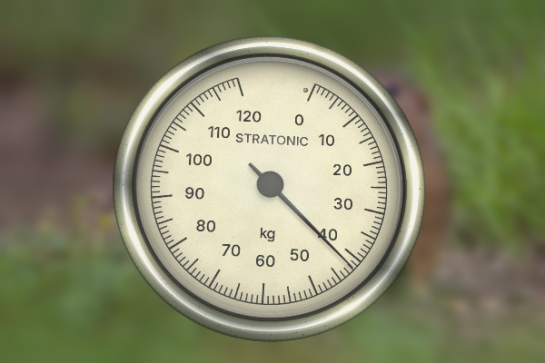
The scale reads 42 kg
